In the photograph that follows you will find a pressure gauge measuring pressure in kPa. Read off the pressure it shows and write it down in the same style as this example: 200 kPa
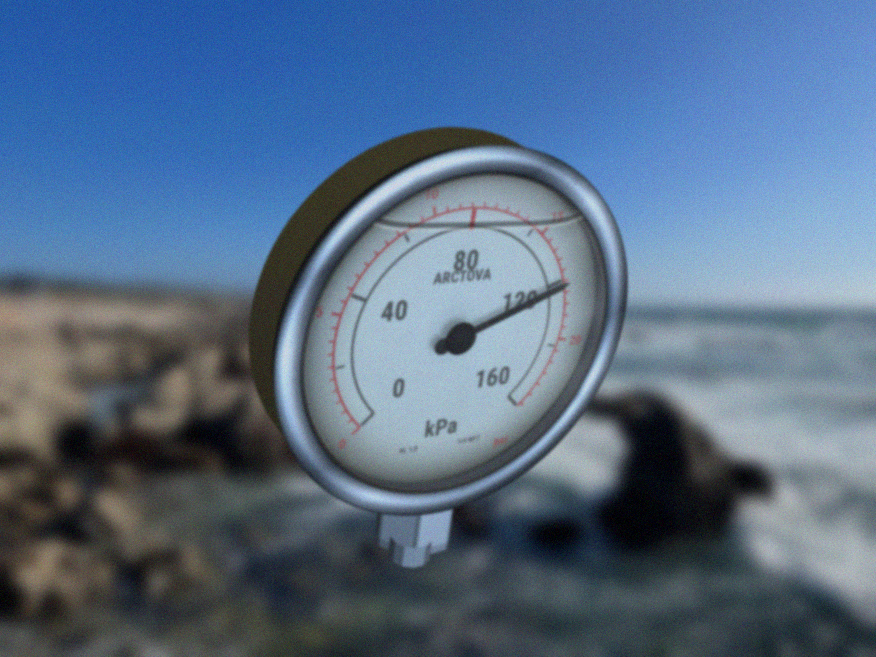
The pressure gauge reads 120 kPa
